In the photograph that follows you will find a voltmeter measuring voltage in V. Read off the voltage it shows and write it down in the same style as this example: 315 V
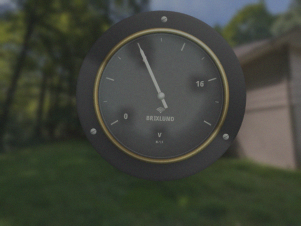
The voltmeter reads 8 V
